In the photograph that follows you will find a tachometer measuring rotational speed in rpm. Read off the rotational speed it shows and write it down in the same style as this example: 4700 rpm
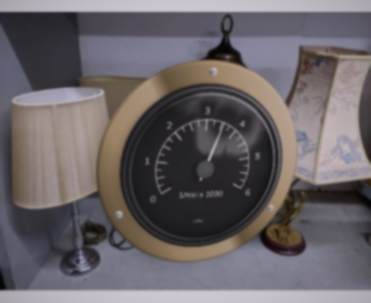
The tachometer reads 3500 rpm
